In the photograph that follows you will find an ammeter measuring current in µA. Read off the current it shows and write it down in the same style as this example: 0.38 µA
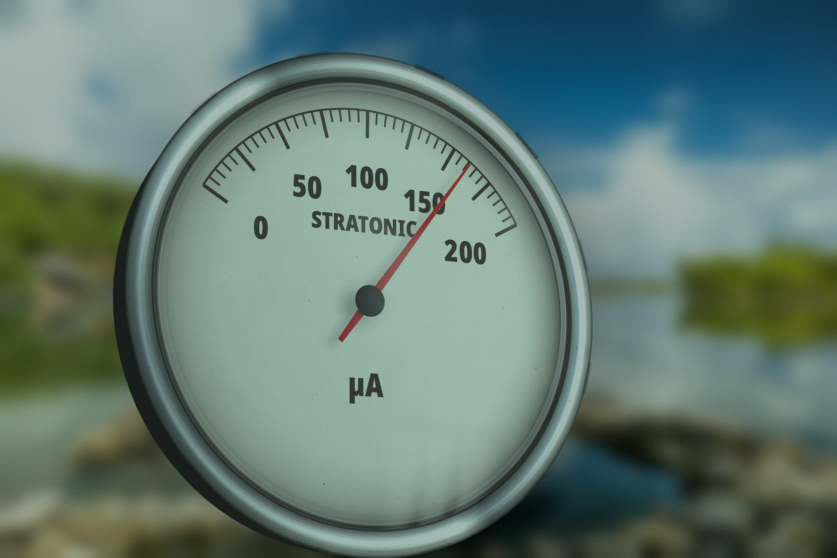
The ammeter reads 160 µA
